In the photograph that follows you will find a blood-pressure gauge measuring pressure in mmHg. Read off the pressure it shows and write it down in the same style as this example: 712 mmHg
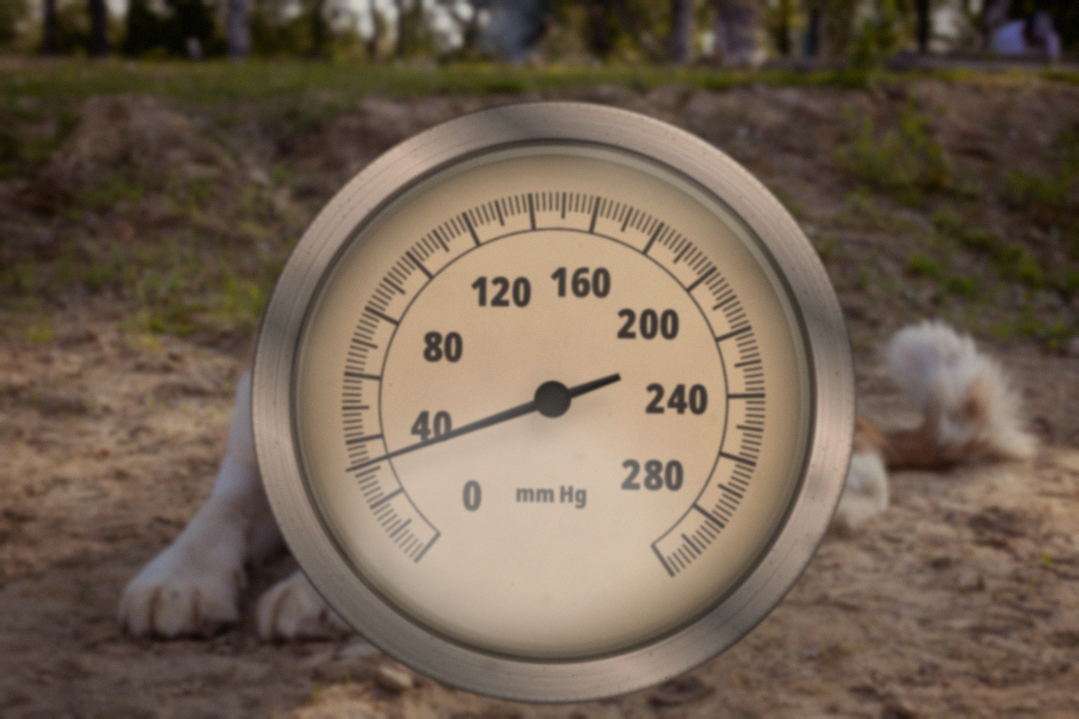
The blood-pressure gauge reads 32 mmHg
